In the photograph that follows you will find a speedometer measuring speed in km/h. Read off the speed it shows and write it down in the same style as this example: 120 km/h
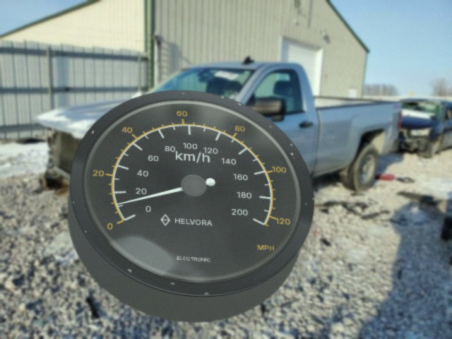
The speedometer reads 10 km/h
